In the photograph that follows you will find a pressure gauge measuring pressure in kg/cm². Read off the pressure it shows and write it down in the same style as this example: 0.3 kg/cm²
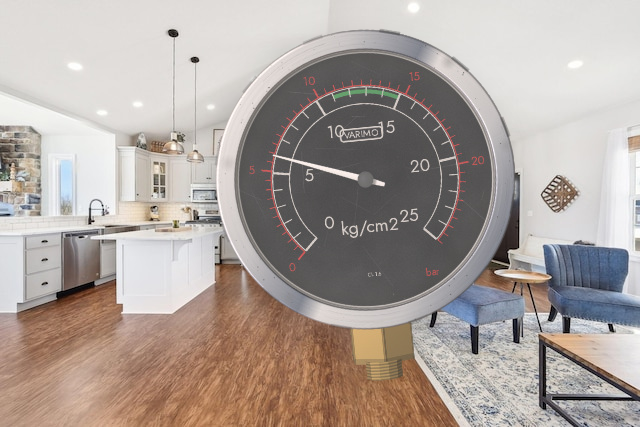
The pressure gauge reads 6 kg/cm²
